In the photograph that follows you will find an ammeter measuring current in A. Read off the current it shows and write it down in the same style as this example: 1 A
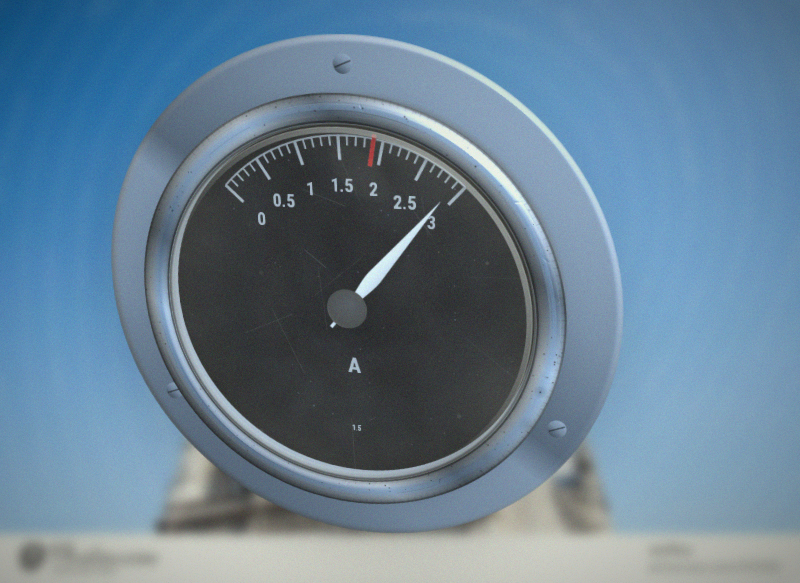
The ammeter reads 2.9 A
